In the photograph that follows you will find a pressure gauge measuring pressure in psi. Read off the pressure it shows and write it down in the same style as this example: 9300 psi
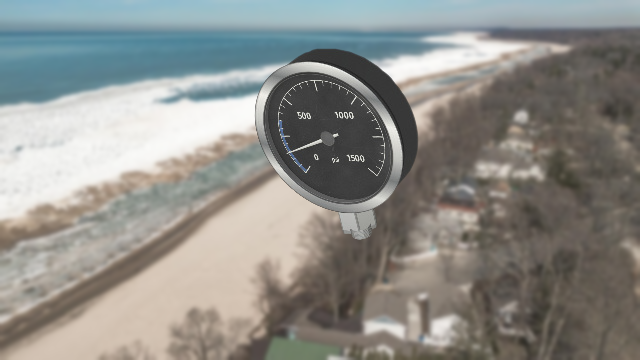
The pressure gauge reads 150 psi
